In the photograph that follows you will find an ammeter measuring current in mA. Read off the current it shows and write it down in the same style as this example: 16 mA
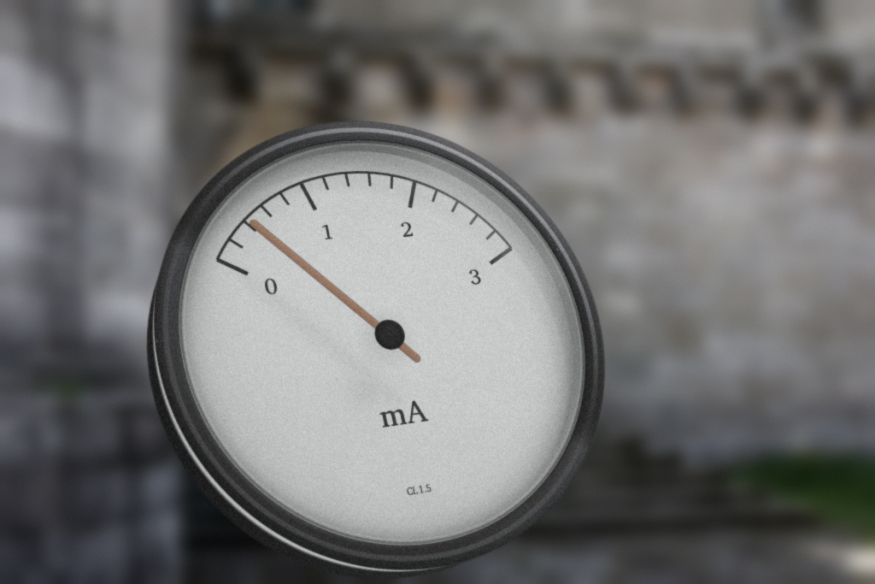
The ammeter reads 0.4 mA
